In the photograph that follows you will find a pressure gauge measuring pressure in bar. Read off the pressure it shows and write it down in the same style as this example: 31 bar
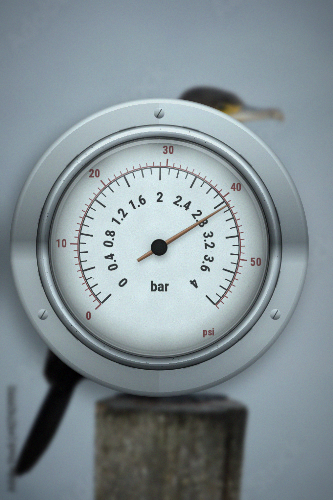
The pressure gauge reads 2.85 bar
